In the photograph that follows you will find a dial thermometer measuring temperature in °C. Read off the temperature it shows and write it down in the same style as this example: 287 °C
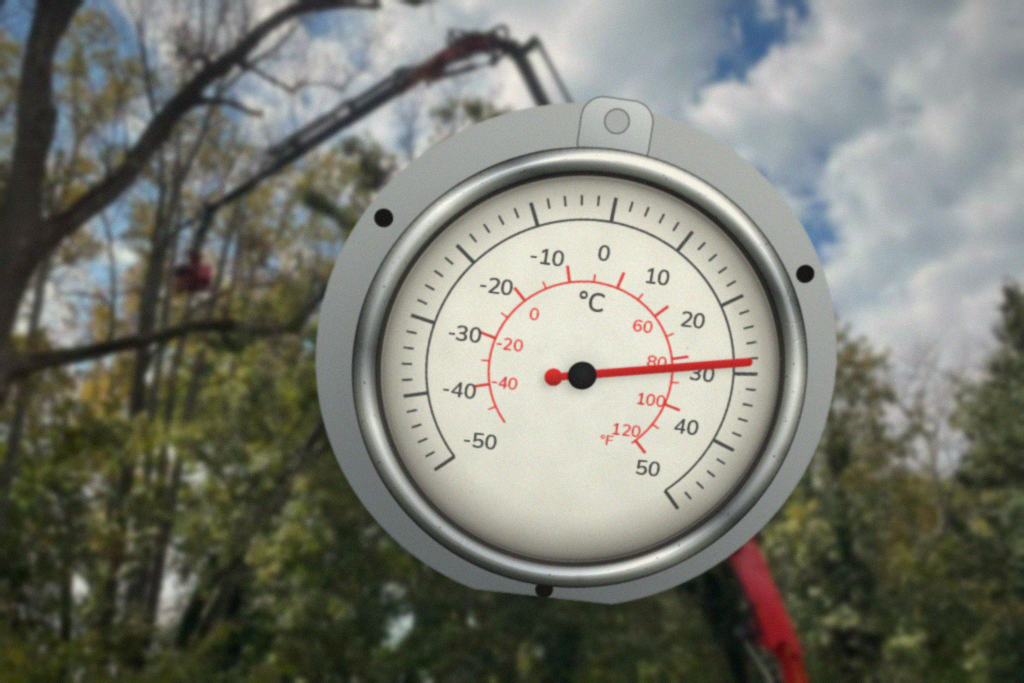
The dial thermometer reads 28 °C
